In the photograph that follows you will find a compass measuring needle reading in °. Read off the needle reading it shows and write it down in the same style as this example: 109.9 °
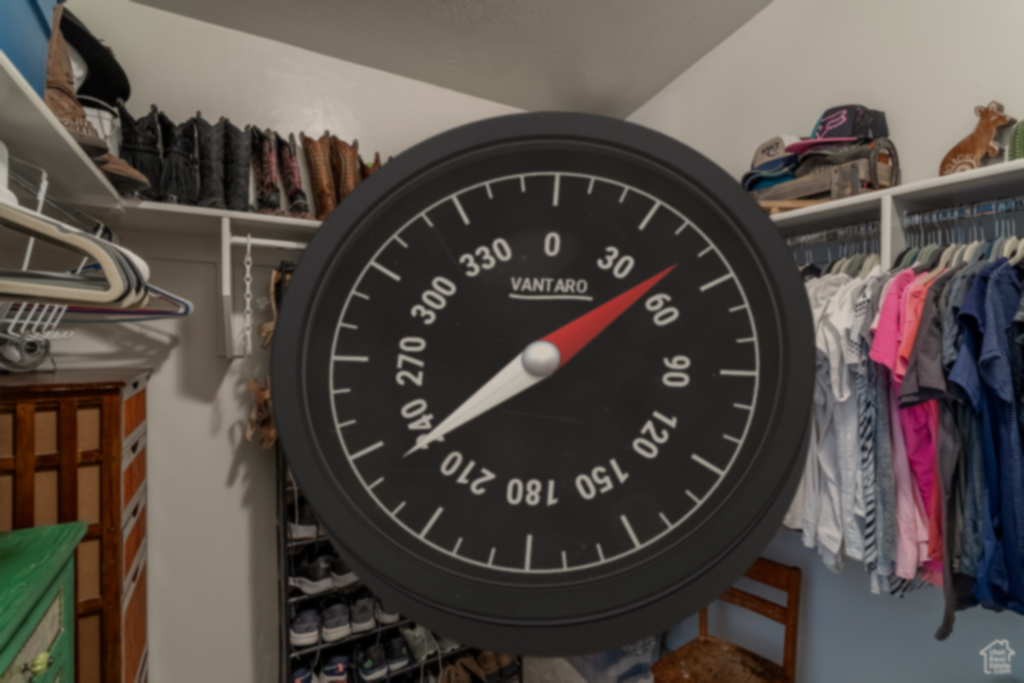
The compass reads 50 °
